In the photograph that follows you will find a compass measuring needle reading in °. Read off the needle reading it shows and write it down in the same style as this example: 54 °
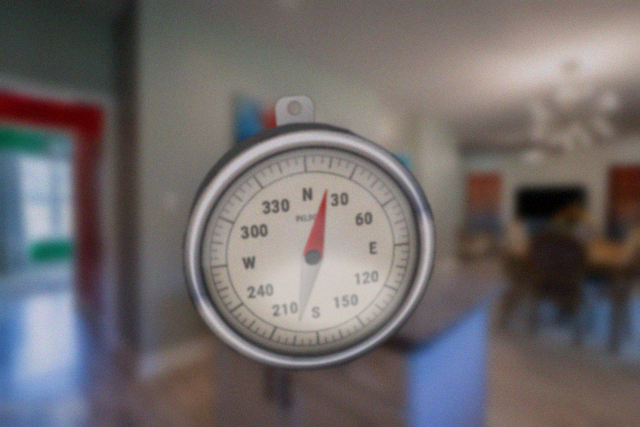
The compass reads 15 °
